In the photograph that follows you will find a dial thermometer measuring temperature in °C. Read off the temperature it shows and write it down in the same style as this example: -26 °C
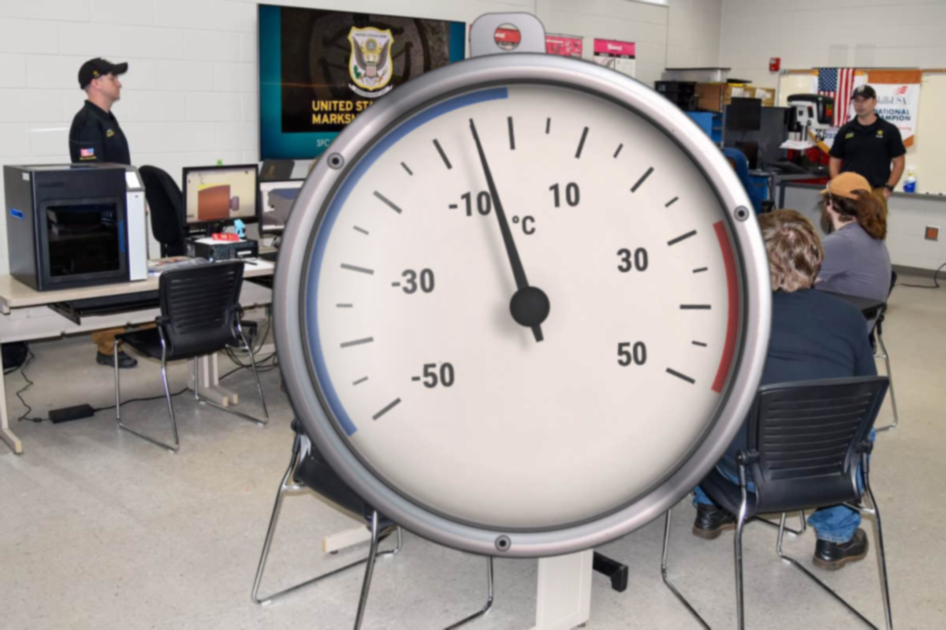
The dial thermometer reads -5 °C
